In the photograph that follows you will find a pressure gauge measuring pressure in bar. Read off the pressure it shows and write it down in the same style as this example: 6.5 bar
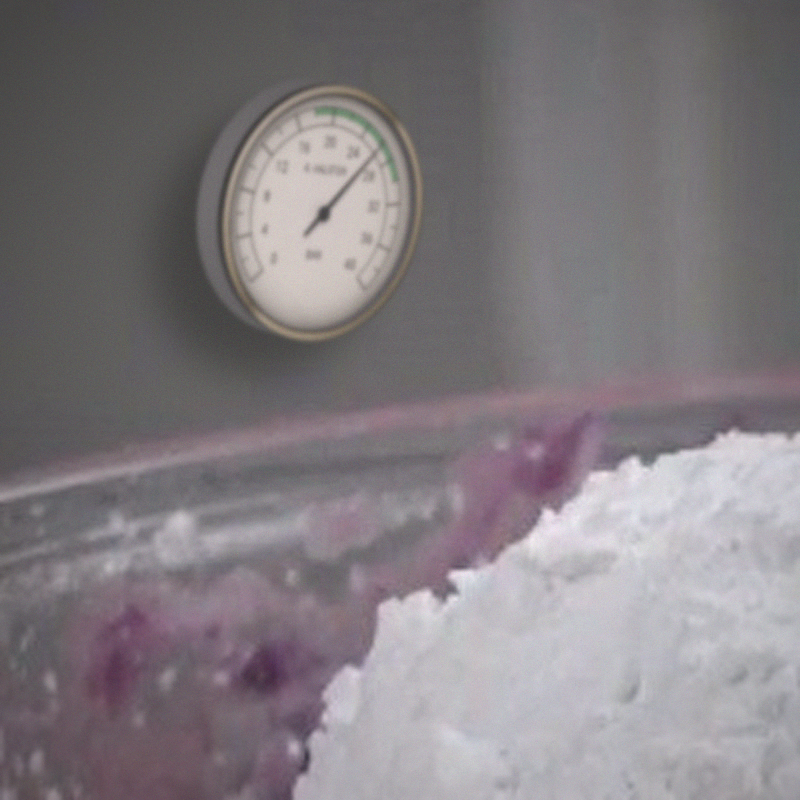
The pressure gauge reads 26 bar
